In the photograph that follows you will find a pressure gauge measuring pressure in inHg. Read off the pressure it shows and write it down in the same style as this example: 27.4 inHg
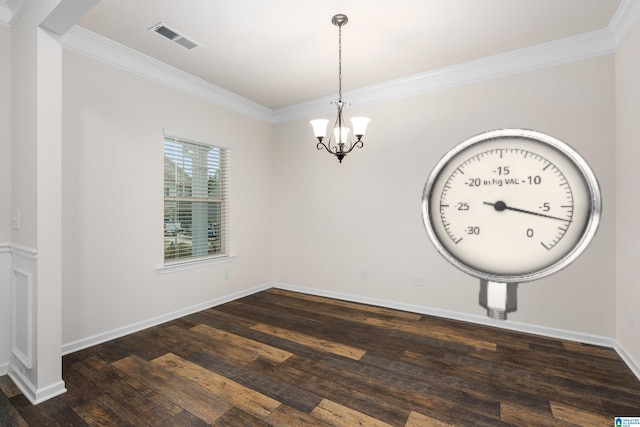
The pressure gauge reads -3.5 inHg
